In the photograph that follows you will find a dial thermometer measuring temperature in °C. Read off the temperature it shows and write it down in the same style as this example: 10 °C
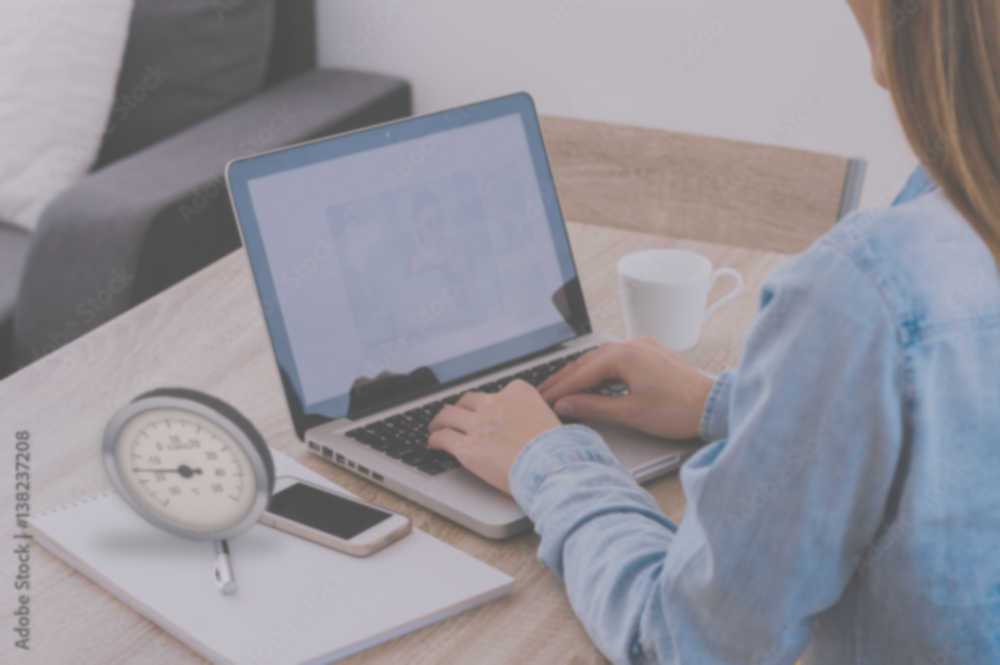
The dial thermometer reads -15 °C
